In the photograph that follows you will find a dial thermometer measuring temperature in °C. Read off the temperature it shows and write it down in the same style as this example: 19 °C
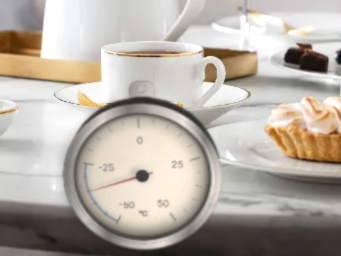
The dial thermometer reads -35 °C
